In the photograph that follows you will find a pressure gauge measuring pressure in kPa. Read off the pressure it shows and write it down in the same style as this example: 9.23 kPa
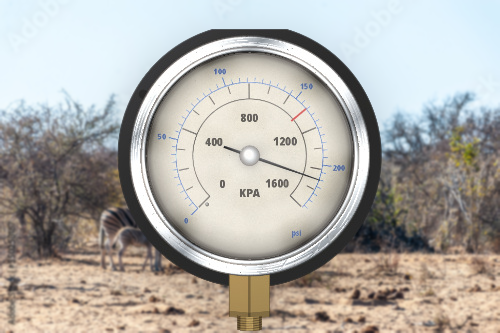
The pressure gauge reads 1450 kPa
